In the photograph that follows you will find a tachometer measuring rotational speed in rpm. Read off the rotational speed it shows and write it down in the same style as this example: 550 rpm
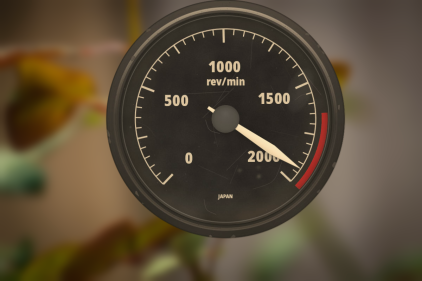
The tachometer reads 1925 rpm
